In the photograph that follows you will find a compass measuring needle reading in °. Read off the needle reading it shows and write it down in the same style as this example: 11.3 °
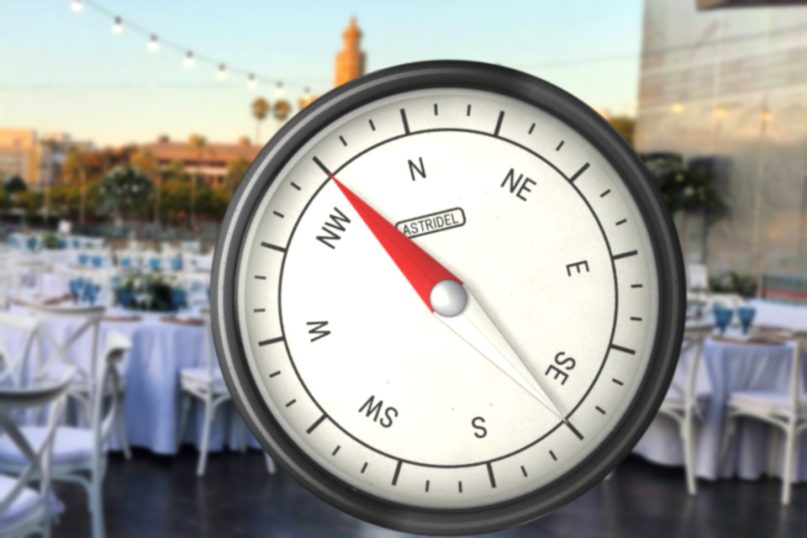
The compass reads 330 °
